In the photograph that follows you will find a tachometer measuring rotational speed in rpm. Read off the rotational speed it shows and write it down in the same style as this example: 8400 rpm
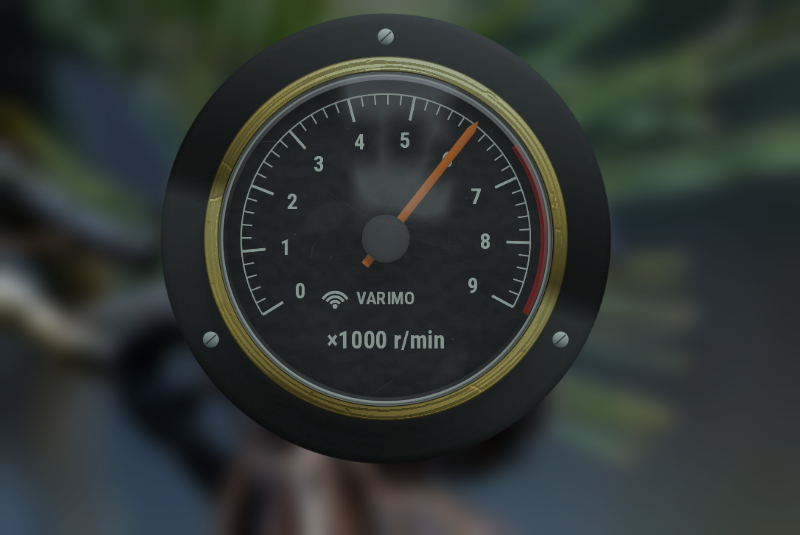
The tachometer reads 6000 rpm
